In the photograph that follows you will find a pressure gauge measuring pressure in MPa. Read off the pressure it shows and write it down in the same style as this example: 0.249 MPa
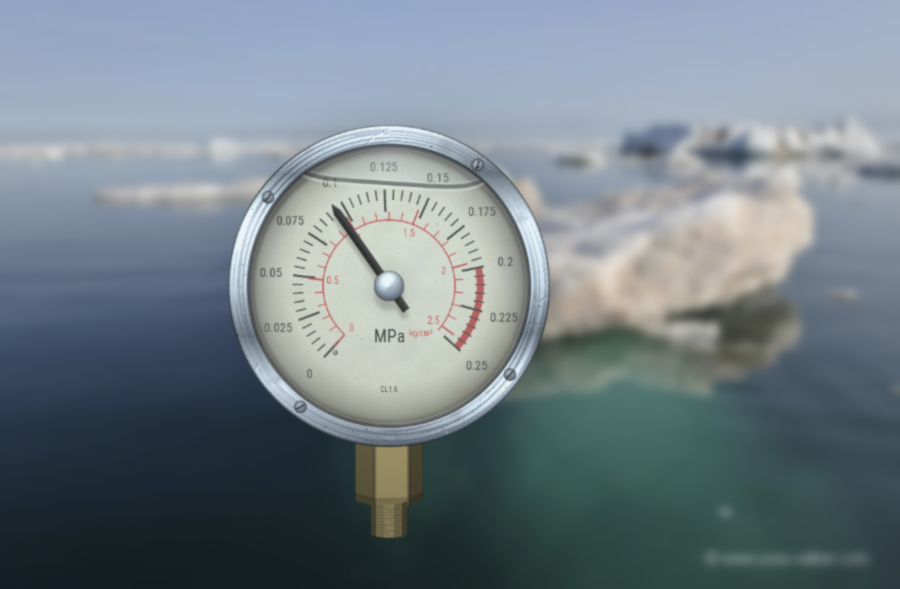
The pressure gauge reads 0.095 MPa
